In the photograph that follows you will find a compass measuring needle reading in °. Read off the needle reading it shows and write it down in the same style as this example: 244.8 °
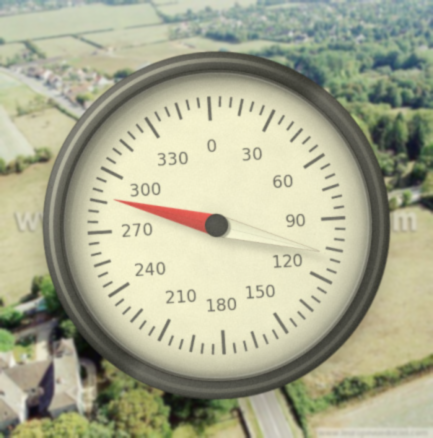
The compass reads 287.5 °
